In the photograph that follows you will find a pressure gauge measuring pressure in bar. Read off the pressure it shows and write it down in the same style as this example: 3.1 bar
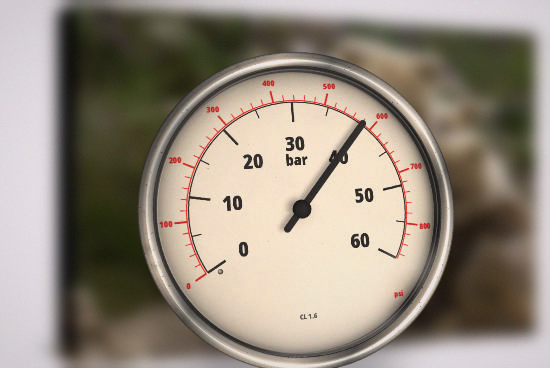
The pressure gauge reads 40 bar
